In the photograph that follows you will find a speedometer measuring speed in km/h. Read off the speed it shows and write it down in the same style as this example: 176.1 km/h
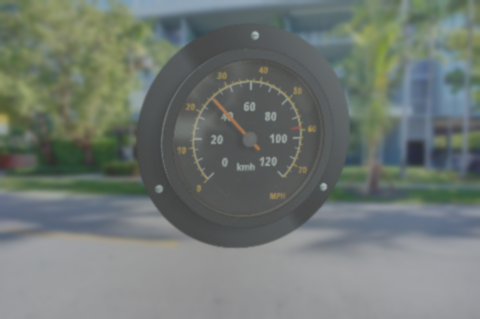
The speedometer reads 40 km/h
